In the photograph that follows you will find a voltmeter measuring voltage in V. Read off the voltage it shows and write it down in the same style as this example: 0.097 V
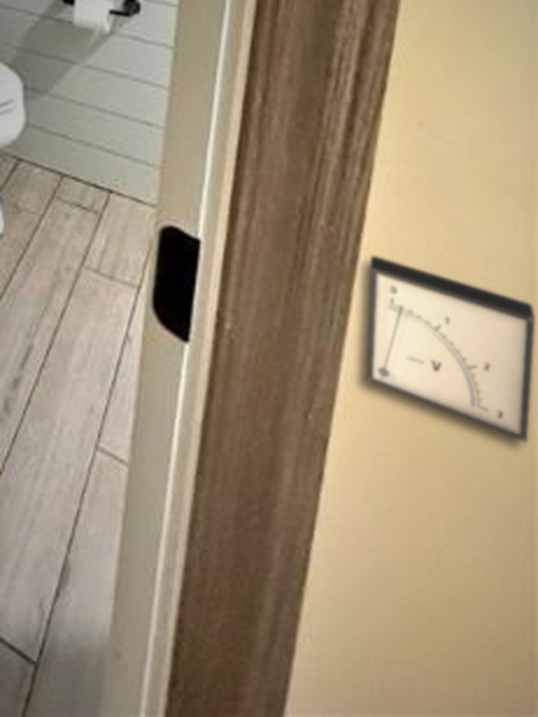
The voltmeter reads 0.2 V
